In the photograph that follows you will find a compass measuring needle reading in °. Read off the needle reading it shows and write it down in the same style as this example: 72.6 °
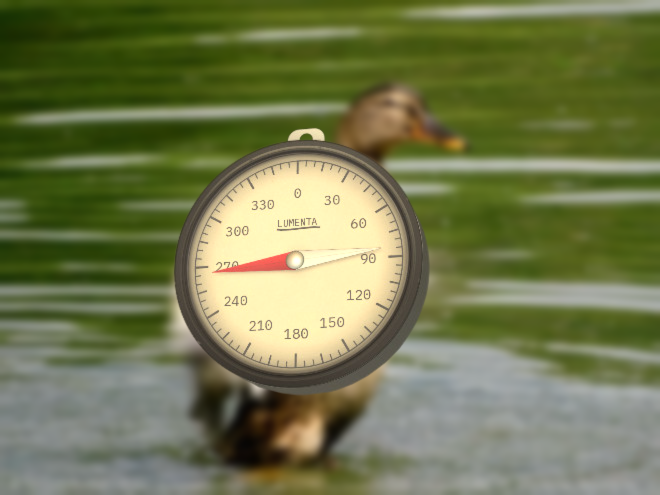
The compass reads 265 °
